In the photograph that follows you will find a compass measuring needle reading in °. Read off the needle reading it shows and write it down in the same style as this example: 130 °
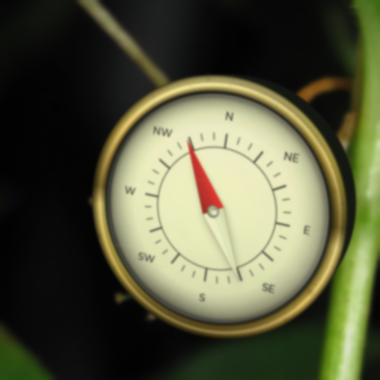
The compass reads 330 °
